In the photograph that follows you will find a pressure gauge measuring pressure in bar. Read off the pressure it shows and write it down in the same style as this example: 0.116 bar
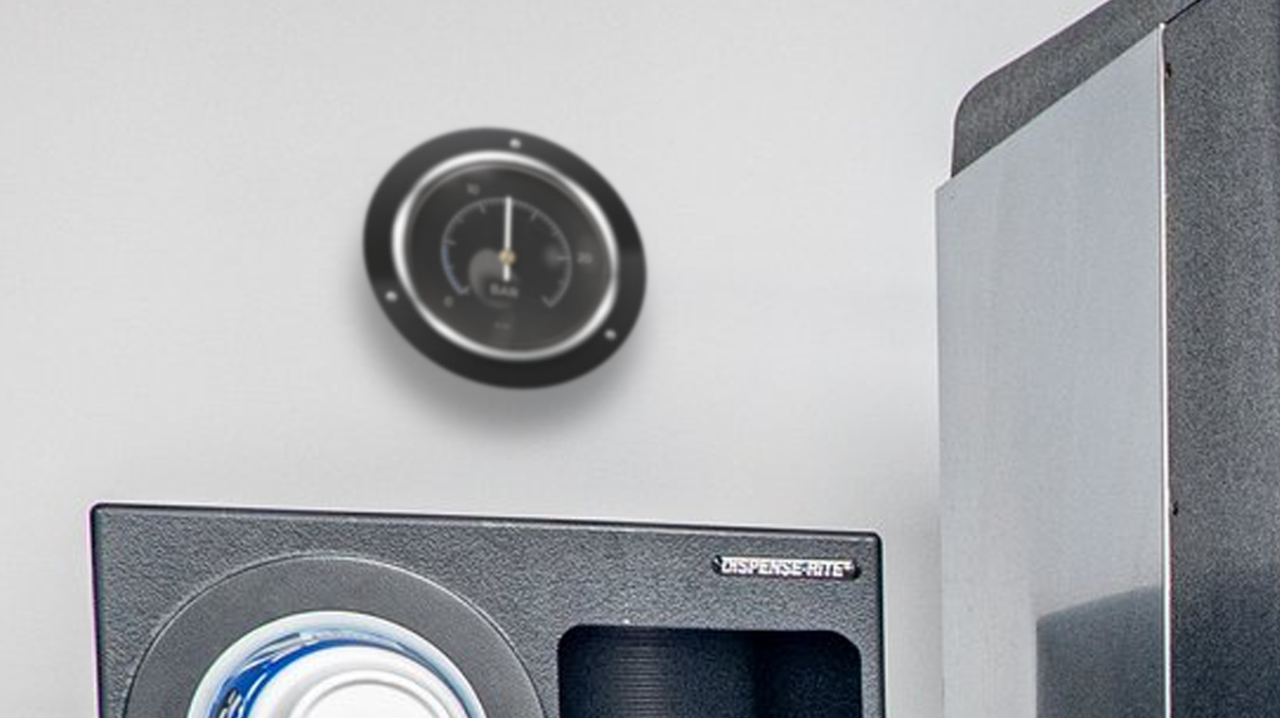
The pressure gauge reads 12.5 bar
